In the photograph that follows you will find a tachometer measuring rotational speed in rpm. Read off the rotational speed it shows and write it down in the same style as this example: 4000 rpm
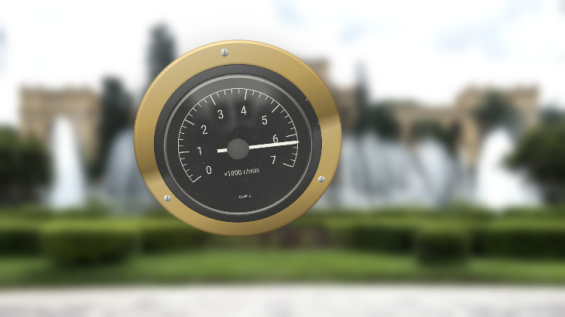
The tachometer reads 6200 rpm
